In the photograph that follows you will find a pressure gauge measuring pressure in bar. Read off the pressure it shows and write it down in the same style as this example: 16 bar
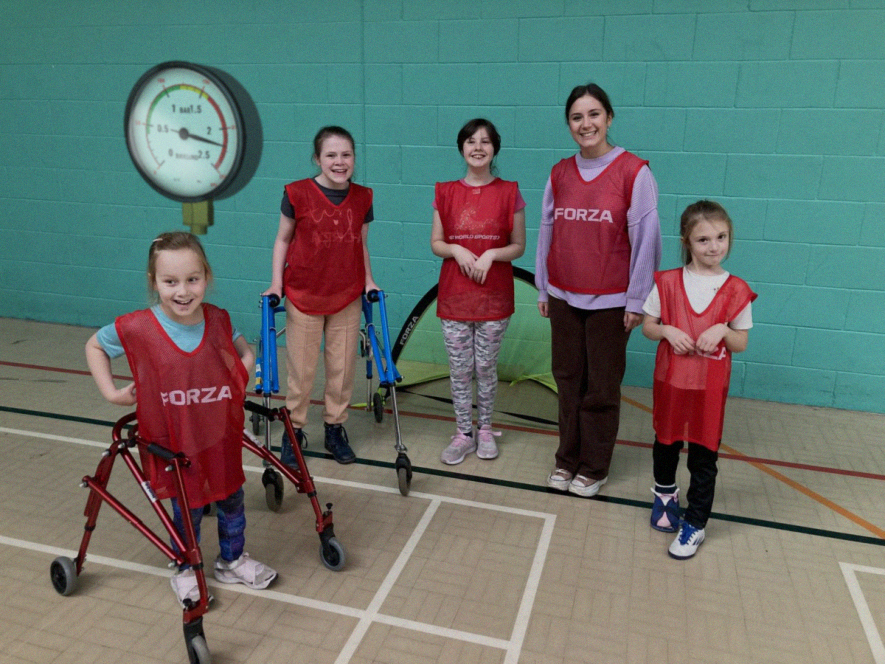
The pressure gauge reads 2.2 bar
